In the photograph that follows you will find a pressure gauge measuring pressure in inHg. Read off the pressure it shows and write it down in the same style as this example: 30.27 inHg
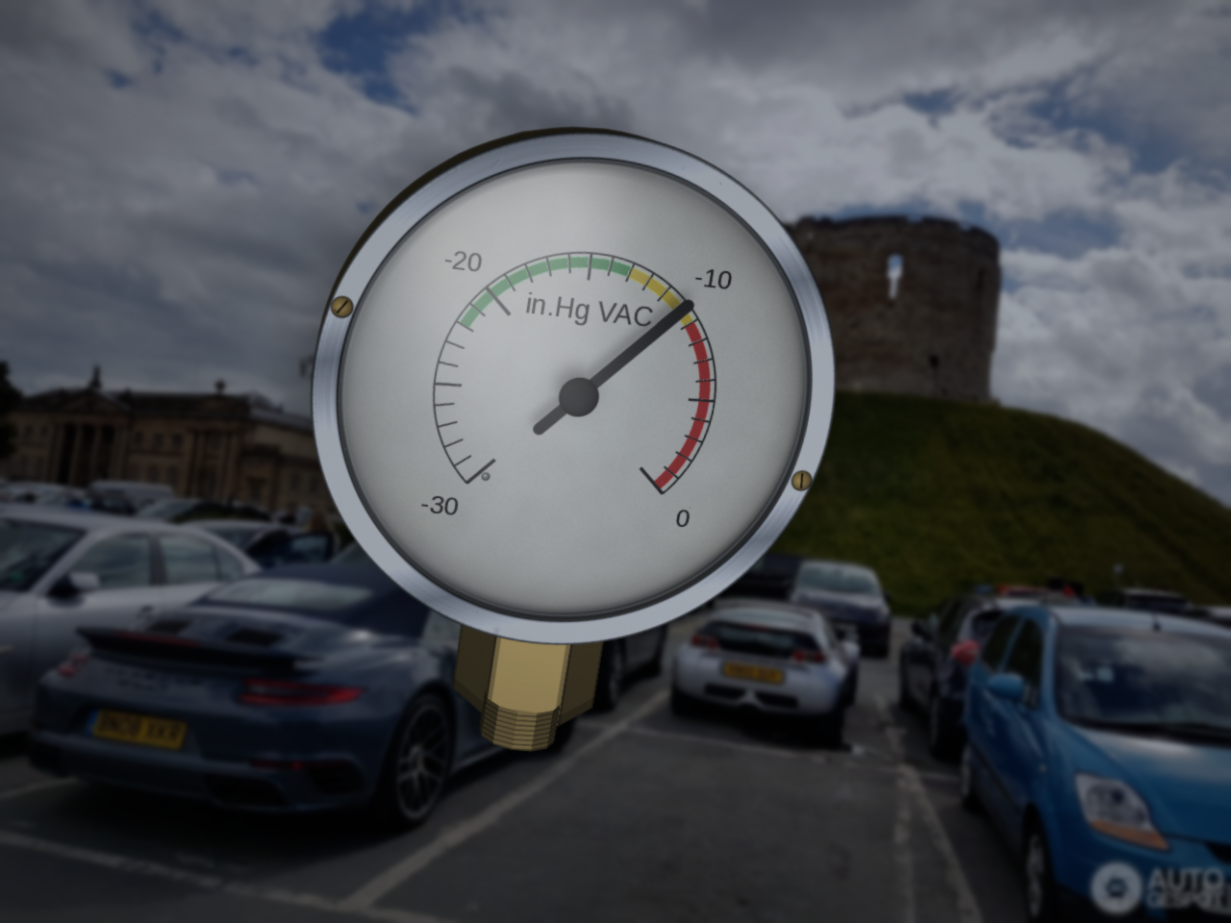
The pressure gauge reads -10 inHg
